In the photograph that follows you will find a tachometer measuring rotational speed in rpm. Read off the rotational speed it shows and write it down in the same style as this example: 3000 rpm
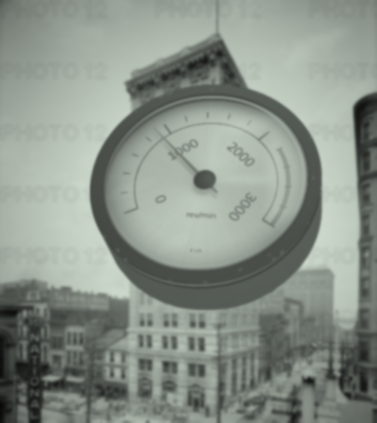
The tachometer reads 900 rpm
